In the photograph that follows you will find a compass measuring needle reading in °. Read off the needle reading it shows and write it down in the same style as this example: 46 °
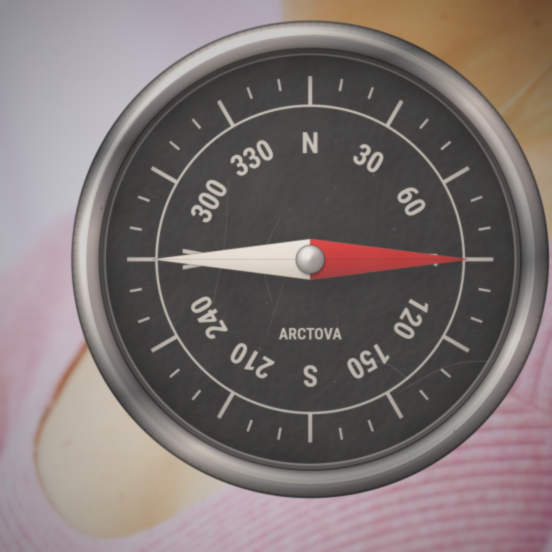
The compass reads 90 °
